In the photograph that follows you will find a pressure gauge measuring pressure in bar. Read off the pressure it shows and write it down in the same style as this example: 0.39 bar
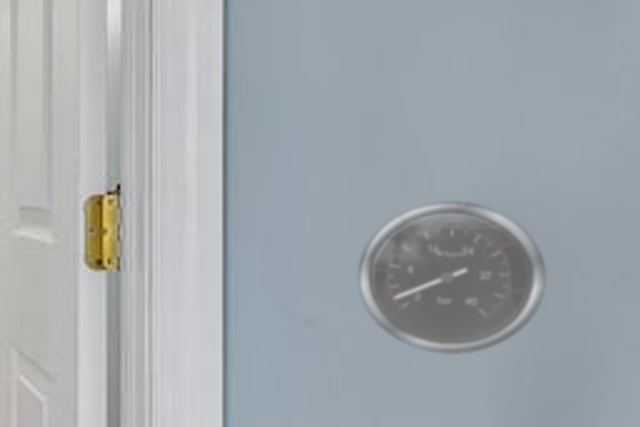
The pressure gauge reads 2 bar
